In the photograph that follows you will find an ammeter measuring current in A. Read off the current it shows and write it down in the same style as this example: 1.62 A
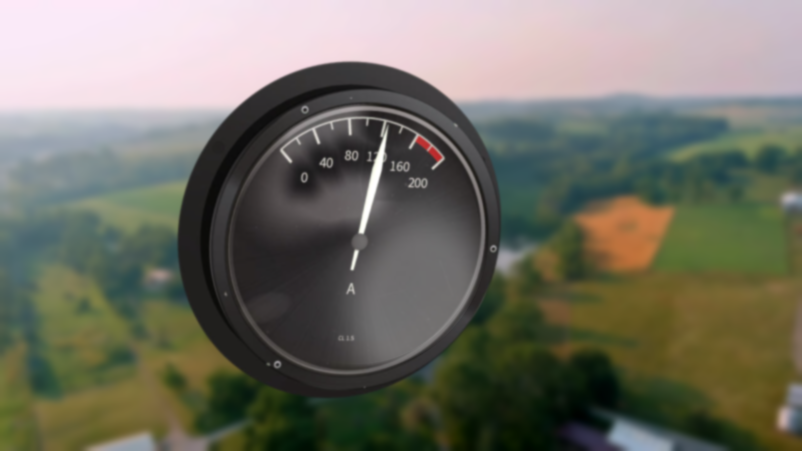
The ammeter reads 120 A
